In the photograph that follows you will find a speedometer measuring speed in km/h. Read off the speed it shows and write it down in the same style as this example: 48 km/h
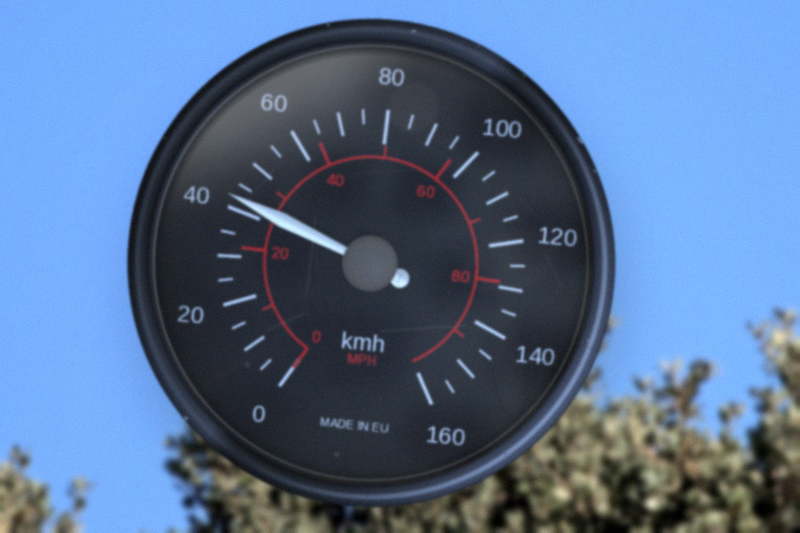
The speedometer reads 42.5 km/h
